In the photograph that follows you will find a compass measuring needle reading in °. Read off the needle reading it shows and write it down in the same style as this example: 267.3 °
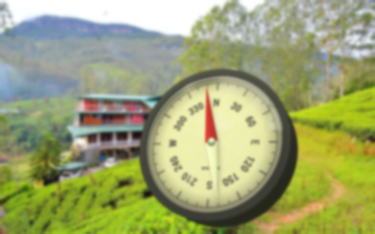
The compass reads 350 °
